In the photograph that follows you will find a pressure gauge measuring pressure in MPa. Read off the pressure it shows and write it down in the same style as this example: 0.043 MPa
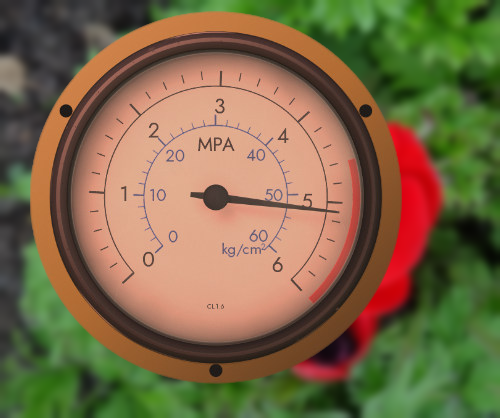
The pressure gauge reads 5.1 MPa
